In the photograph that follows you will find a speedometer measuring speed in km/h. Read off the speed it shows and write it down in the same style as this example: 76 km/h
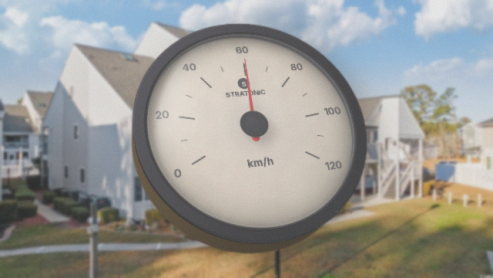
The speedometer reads 60 km/h
